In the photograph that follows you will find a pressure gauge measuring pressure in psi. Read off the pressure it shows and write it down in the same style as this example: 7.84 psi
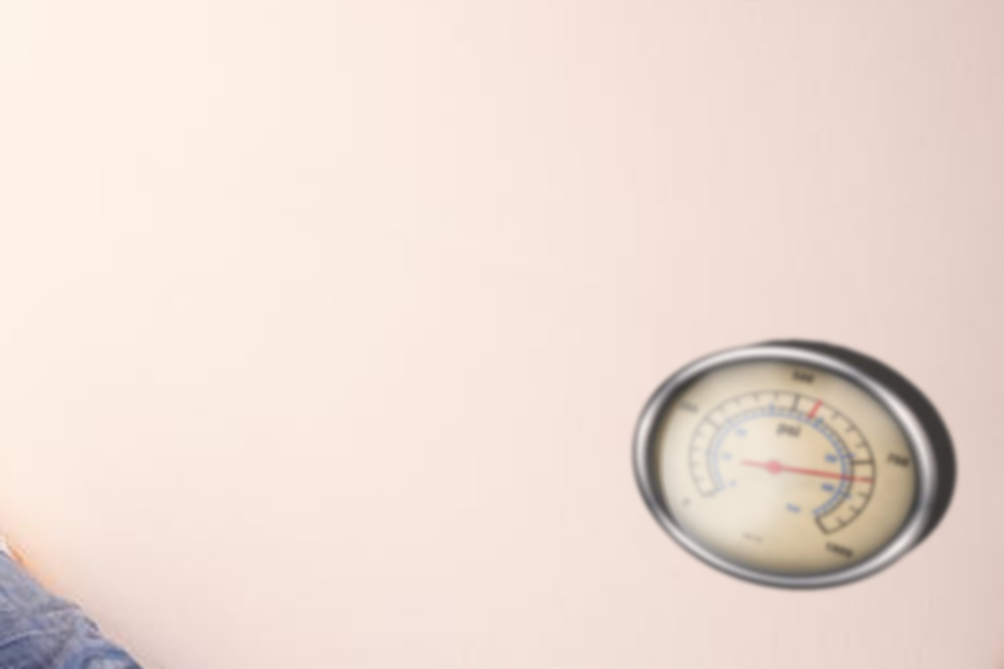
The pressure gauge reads 800 psi
